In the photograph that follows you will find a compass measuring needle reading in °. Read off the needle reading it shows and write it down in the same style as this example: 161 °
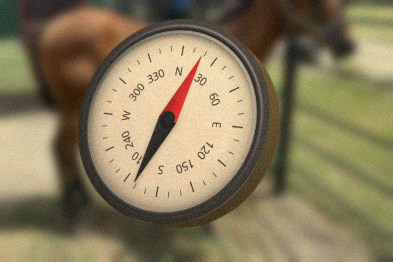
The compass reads 20 °
